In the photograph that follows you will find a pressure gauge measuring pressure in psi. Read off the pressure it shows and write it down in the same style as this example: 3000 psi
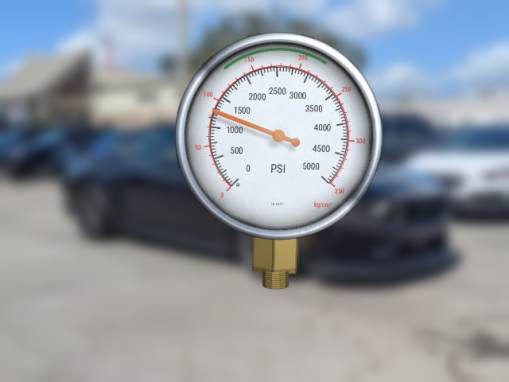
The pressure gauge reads 1250 psi
